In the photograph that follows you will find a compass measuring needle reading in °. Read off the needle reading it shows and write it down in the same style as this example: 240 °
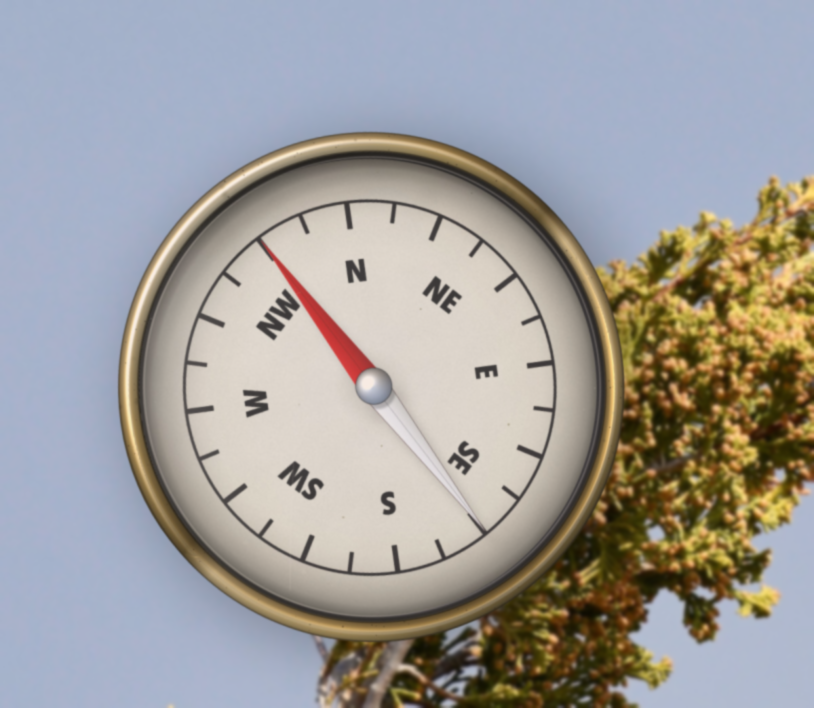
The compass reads 330 °
